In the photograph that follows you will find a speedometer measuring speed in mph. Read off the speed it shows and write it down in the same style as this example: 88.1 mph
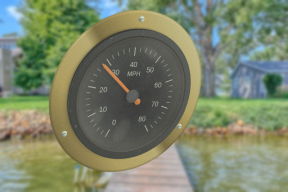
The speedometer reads 28 mph
